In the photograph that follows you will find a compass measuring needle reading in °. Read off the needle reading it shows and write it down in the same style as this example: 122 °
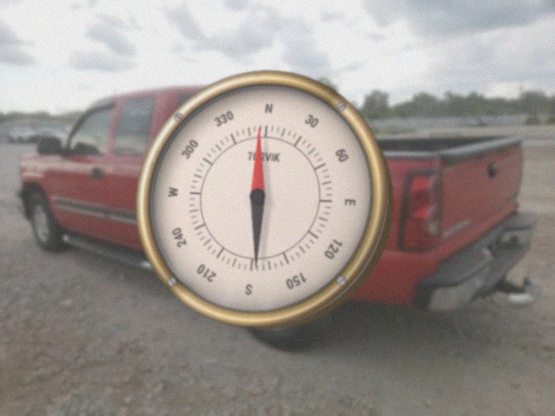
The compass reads 355 °
